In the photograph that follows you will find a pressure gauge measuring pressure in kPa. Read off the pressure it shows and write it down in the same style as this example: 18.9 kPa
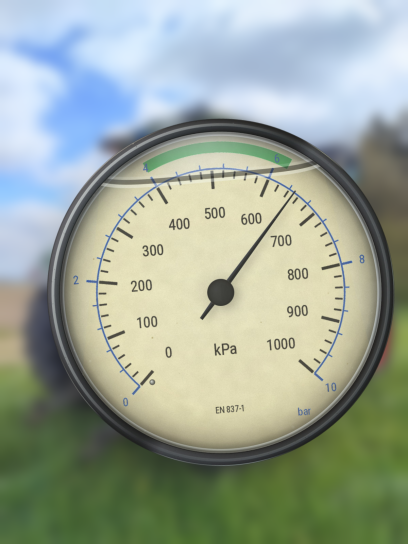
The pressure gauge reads 650 kPa
